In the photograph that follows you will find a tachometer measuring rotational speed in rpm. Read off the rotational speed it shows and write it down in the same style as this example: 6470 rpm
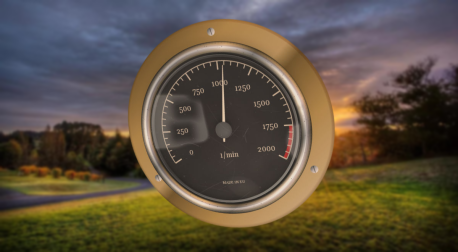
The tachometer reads 1050 rpm
